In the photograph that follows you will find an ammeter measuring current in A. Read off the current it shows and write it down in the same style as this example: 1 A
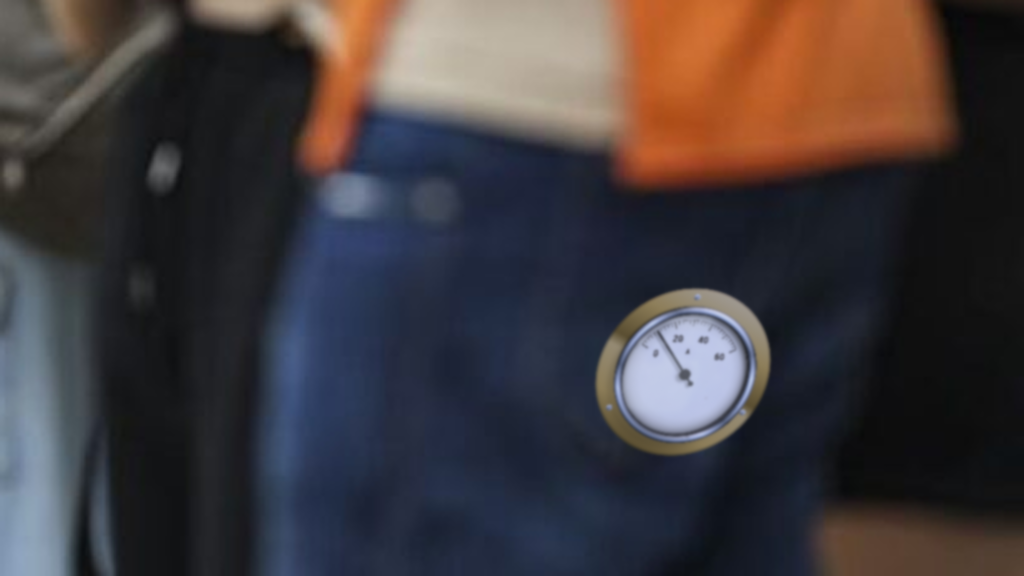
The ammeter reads 10 A
